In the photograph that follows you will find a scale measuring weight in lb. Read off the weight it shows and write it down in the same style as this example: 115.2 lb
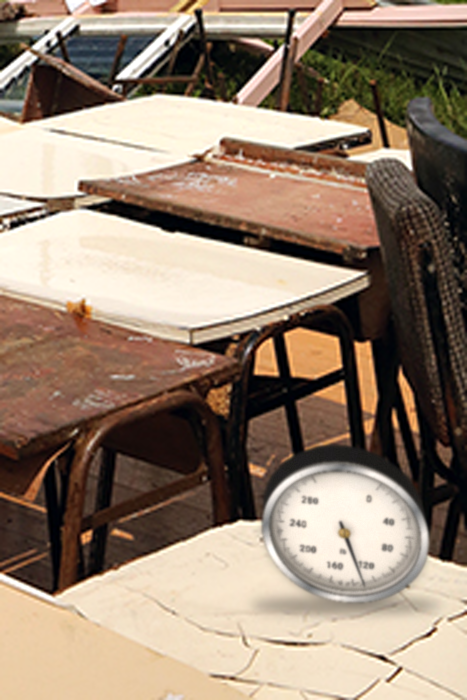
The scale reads 130 lb
